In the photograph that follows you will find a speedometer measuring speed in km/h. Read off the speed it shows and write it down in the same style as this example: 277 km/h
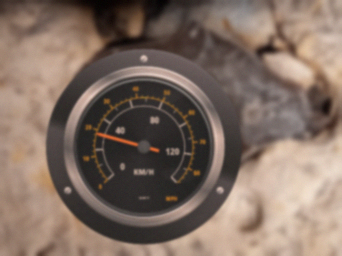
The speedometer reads 30 km/h
